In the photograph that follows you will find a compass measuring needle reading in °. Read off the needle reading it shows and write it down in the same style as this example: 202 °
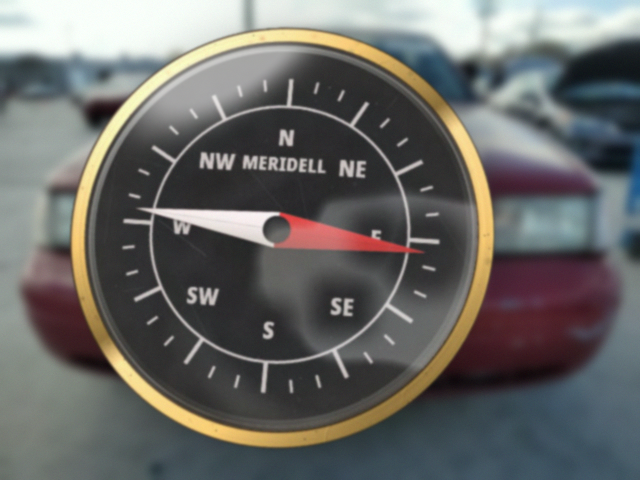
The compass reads 95 °
